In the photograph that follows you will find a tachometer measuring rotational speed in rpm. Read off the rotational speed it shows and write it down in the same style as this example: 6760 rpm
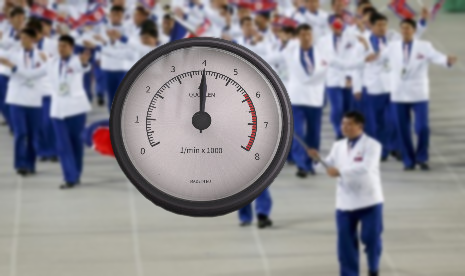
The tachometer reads 4000 rpm
